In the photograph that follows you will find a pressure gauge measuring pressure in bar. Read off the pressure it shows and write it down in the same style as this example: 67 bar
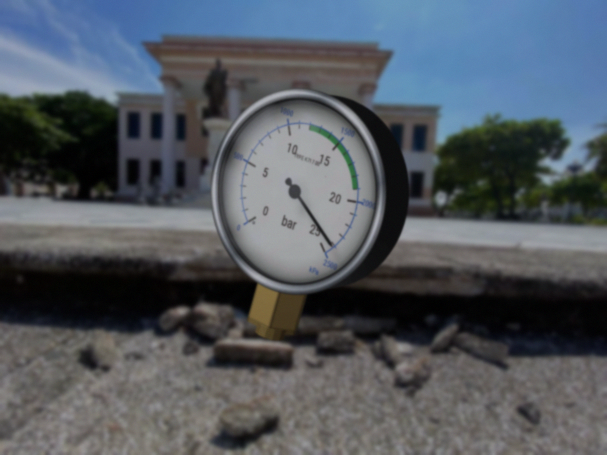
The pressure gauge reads 24 bar
